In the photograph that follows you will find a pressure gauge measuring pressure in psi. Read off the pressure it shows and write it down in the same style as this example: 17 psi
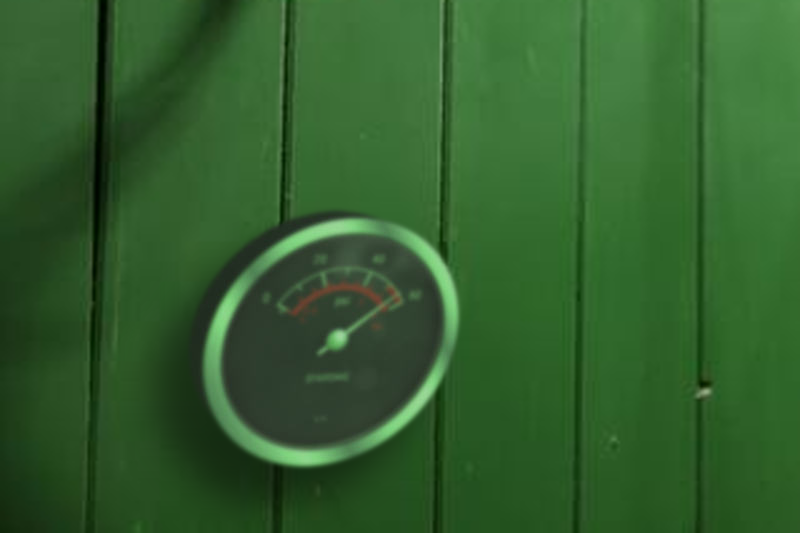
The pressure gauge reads 55 psi
